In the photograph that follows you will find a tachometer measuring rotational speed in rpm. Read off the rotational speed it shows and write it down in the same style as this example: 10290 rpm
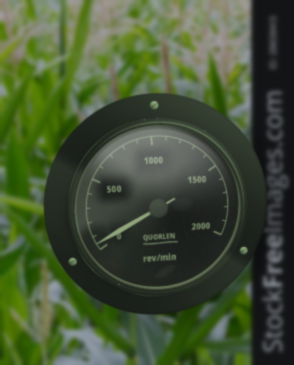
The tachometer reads 50 rpm
